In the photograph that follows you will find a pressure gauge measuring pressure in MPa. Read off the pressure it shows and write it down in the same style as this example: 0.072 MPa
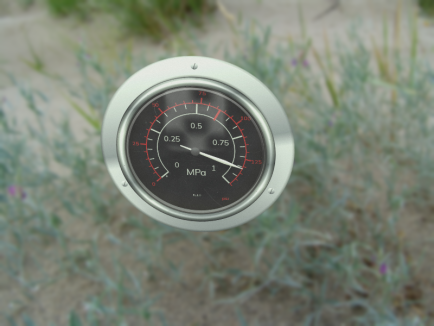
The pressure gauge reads 0.9 MPa
